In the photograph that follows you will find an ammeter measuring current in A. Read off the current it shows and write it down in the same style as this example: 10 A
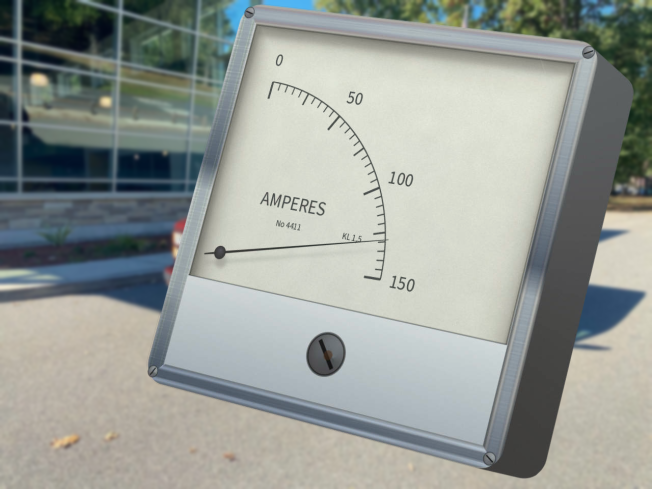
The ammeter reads 130 A
